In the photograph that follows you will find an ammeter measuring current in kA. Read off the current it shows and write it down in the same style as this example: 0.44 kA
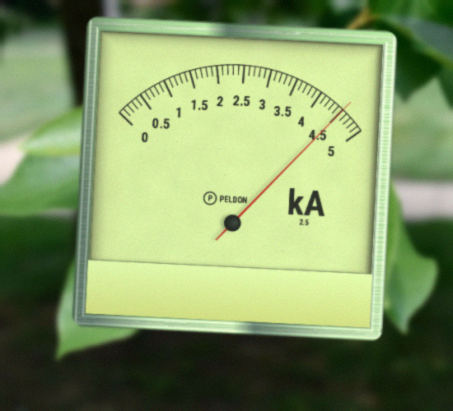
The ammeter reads 4.5 kA
